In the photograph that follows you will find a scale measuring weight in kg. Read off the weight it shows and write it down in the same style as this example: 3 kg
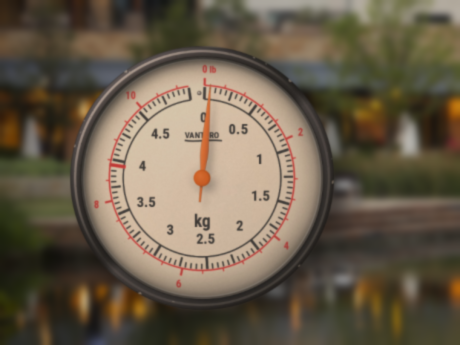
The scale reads 0.05 kg
